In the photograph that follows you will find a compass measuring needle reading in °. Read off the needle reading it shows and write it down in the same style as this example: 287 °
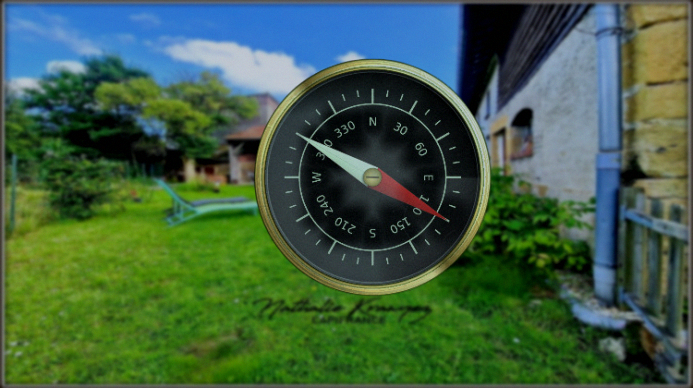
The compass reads 120 °
